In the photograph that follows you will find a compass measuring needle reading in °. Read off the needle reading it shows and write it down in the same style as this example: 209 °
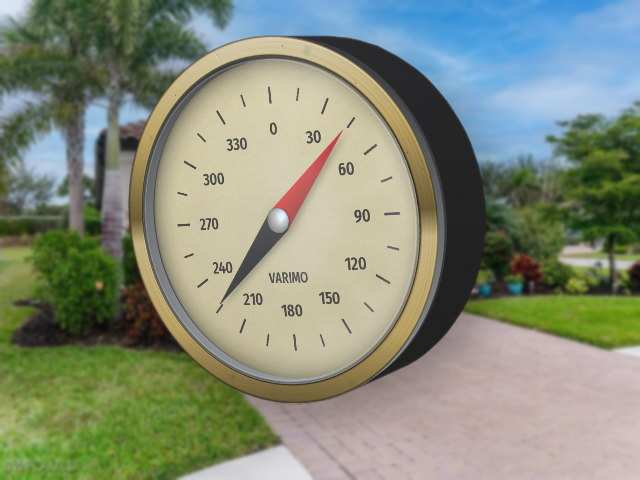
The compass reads 45 °
